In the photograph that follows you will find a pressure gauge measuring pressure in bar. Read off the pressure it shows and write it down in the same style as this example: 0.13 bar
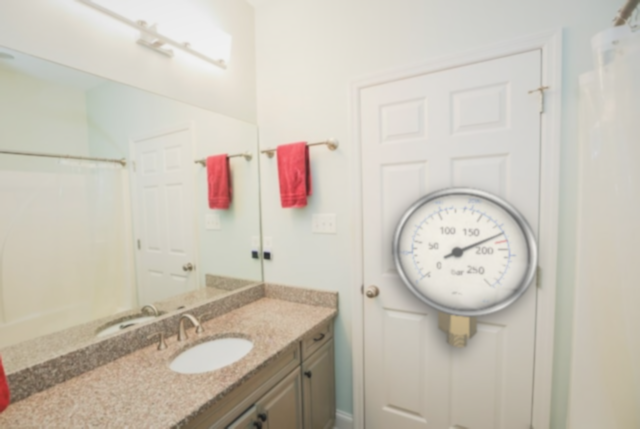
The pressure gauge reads 180 bar
